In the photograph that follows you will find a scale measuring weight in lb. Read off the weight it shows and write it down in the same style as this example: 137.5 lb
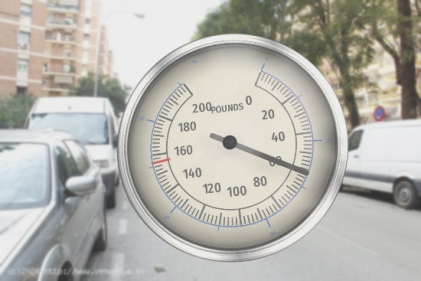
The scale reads 60 lb
